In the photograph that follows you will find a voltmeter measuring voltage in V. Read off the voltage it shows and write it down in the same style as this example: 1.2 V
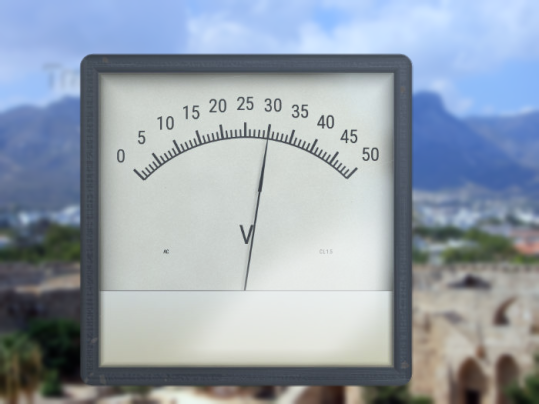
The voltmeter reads 30 V
